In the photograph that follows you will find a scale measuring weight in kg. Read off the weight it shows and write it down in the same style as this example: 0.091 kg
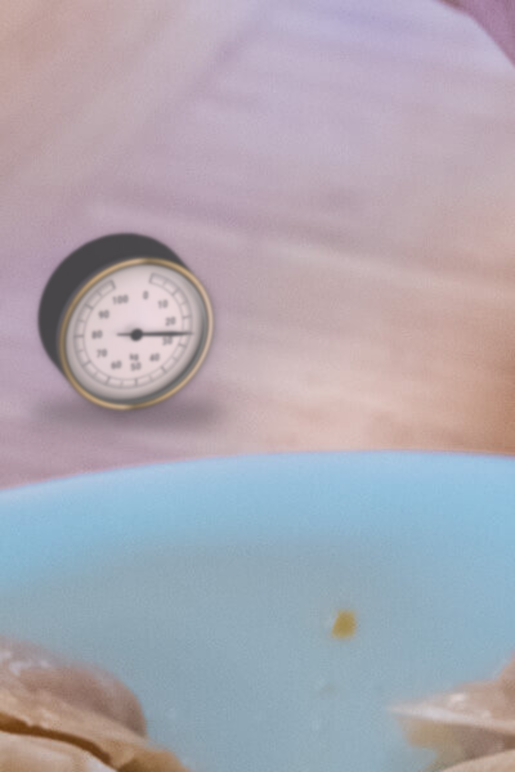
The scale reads 25 kg
